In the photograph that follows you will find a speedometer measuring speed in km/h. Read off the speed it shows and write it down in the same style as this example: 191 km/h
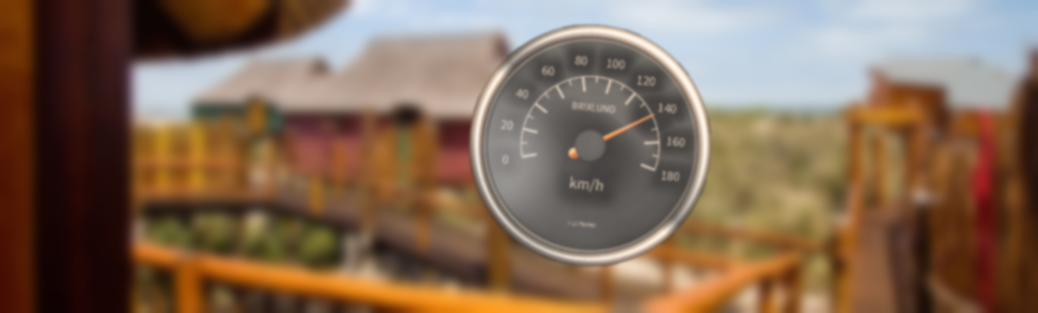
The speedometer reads 140 km/h
